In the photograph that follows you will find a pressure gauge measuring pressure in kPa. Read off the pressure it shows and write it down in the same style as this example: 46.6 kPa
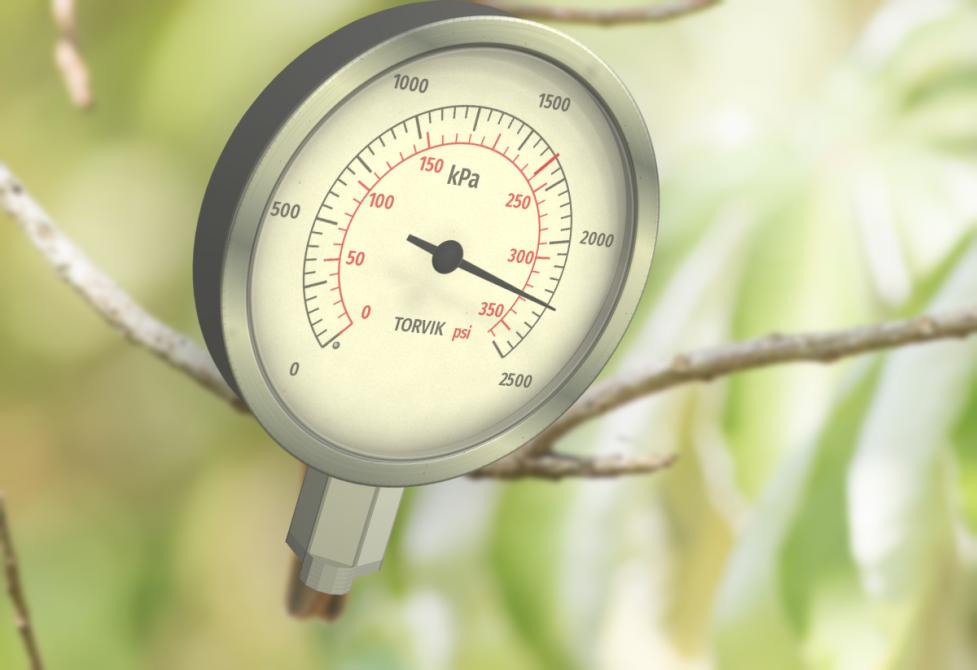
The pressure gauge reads 2250 kPa
